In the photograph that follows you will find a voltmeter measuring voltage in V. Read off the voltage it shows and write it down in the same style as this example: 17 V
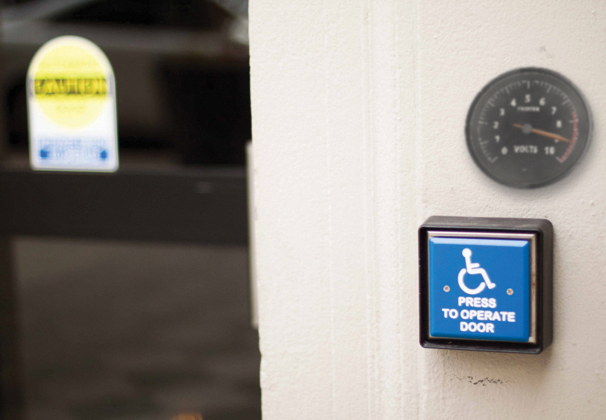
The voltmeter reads 9 V
